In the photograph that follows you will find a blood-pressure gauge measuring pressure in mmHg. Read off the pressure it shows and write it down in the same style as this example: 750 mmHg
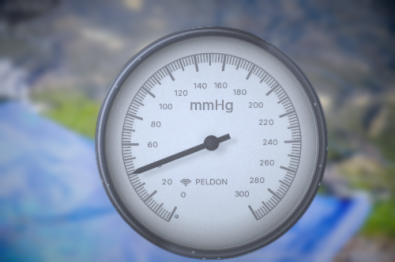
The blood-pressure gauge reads 40 mmHg
